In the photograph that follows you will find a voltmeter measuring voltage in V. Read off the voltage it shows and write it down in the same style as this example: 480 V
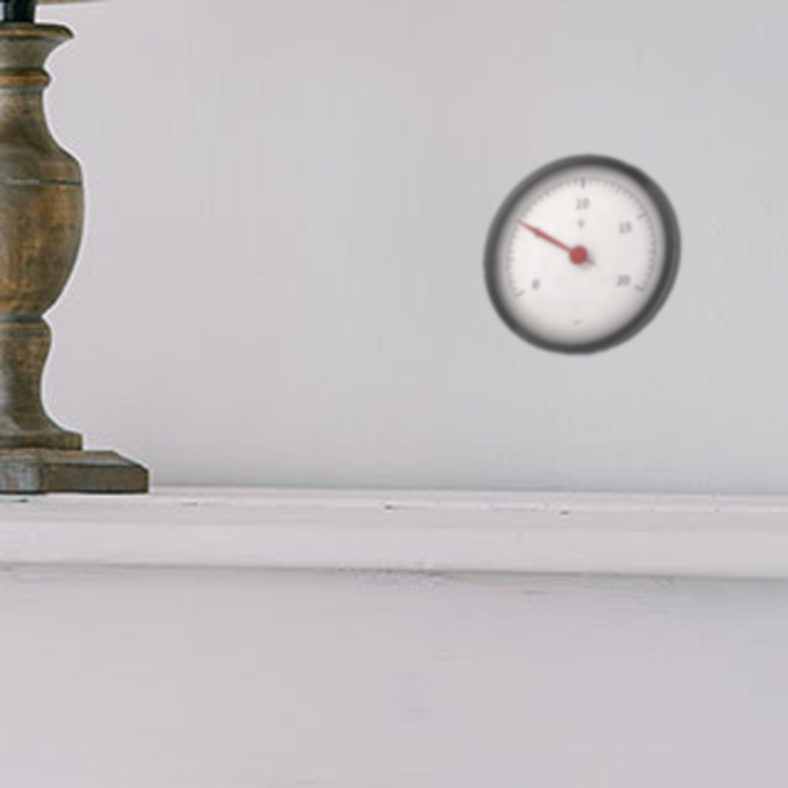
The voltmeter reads 5 V
